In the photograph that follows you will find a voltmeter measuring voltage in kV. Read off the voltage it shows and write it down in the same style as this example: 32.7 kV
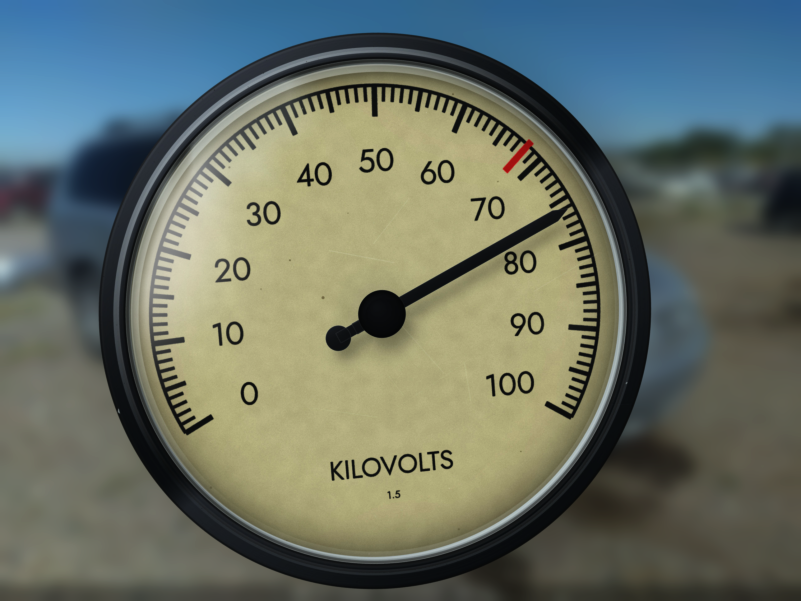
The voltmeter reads 76 kV
